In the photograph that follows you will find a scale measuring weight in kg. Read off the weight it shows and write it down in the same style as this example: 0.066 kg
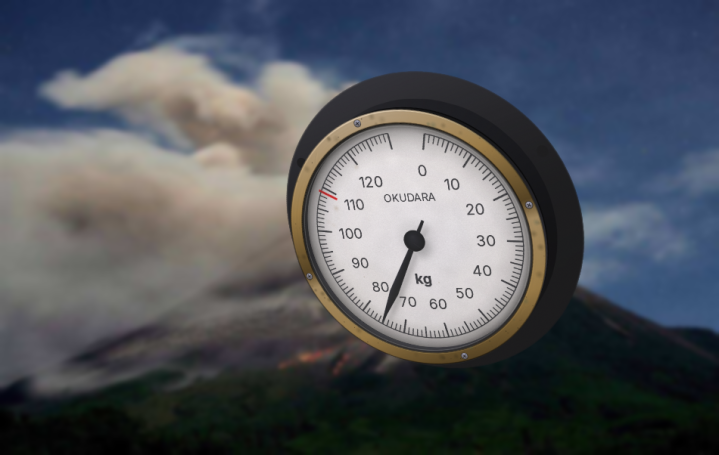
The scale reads 75 kg
